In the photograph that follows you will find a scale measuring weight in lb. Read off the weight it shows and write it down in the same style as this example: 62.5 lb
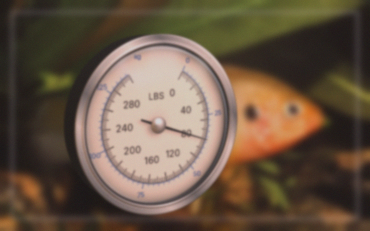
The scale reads 80 lb
